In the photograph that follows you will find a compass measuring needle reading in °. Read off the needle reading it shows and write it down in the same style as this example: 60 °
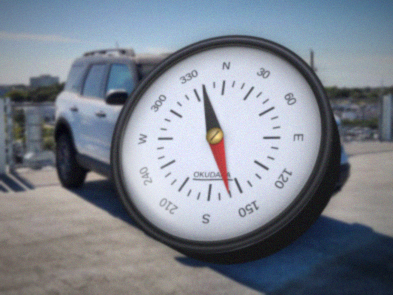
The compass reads 160 °
